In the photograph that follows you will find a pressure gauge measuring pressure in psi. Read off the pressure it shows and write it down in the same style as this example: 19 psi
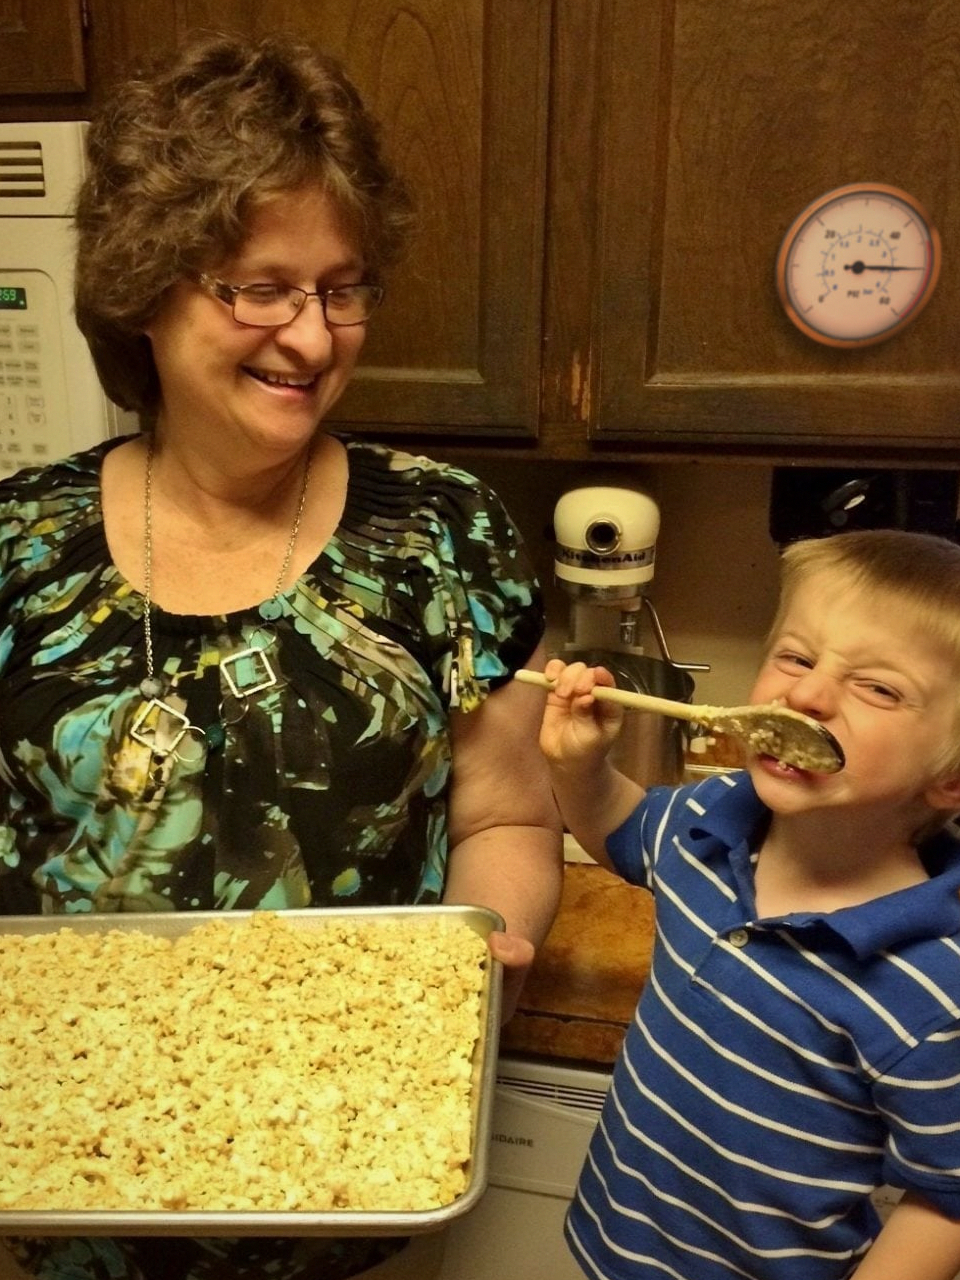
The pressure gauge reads 50 psi
